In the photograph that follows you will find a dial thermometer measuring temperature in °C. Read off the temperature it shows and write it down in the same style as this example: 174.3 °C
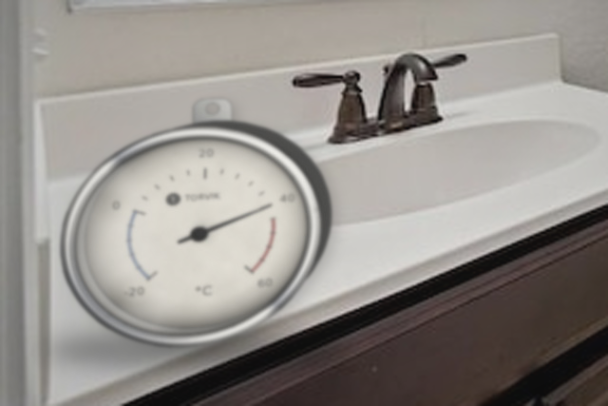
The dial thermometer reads 40 °C
